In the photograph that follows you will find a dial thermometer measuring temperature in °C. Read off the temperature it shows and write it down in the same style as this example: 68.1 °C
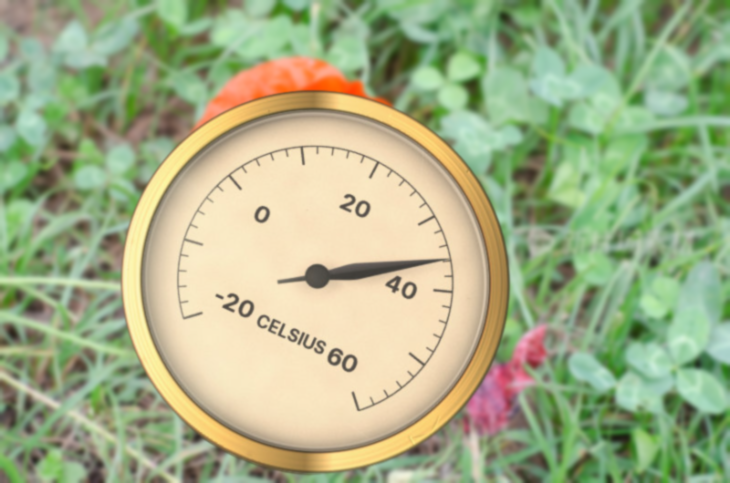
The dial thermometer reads 36 °C
